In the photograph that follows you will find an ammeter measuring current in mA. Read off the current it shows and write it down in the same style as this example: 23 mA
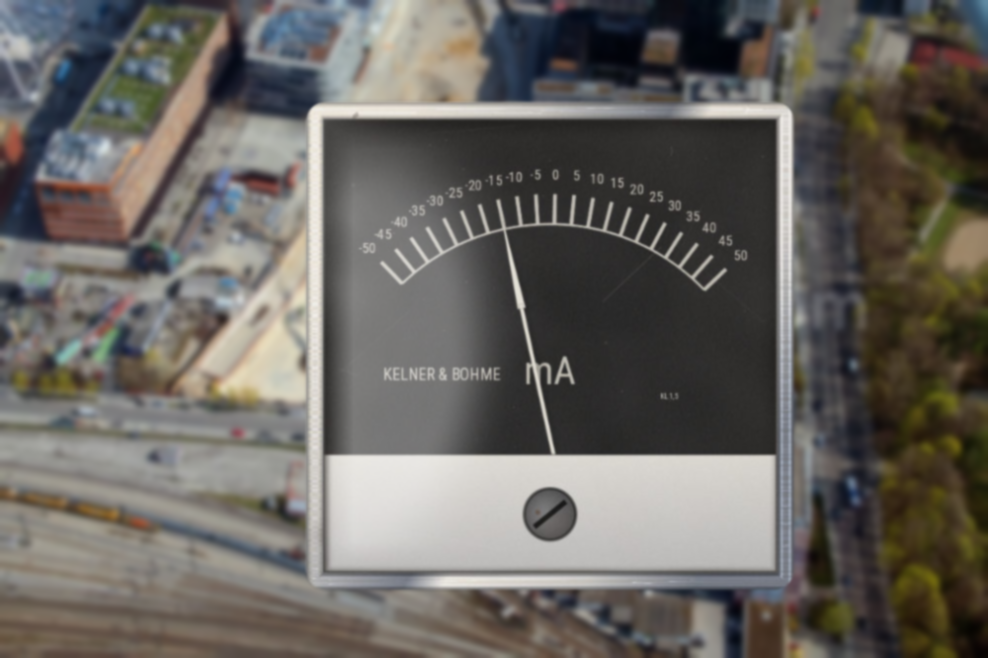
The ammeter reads -15 mA
